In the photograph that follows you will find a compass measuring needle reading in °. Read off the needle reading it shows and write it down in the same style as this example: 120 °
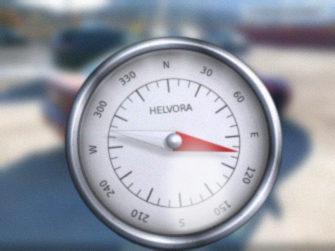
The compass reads 105 °
